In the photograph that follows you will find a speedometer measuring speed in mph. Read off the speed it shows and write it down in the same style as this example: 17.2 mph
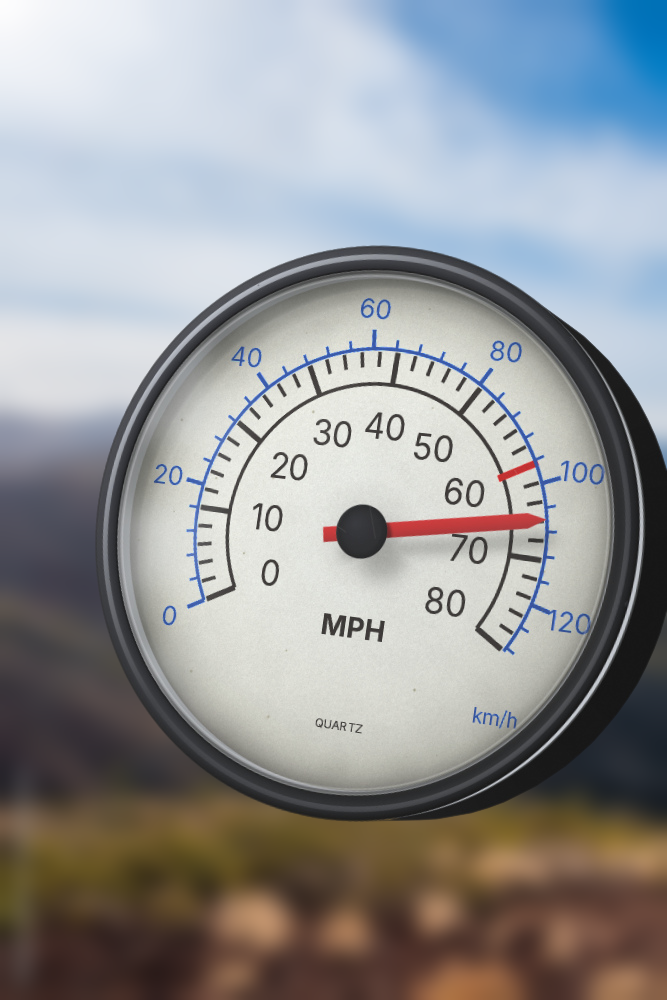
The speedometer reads 66 mph
